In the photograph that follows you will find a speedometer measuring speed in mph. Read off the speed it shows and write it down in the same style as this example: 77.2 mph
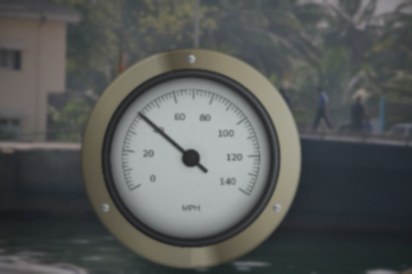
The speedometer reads 40 mph
